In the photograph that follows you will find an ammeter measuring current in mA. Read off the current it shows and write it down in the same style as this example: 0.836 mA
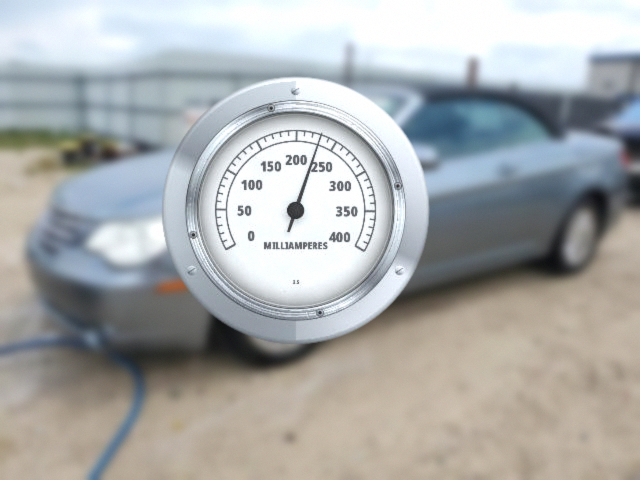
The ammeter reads 230 mA
